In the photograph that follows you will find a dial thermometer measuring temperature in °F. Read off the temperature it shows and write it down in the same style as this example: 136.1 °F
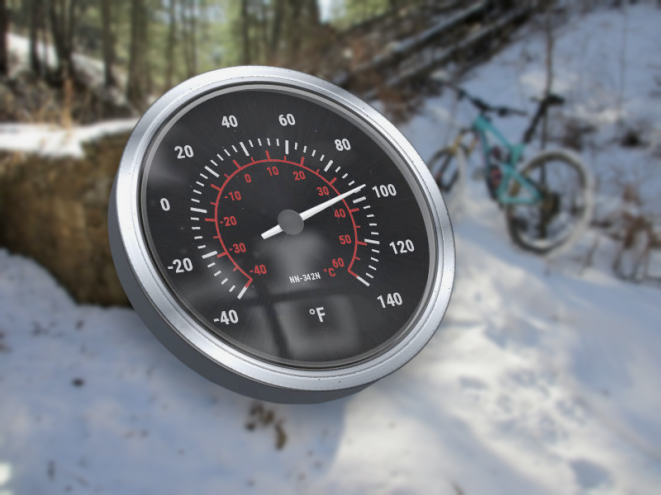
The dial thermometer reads 96 °F
